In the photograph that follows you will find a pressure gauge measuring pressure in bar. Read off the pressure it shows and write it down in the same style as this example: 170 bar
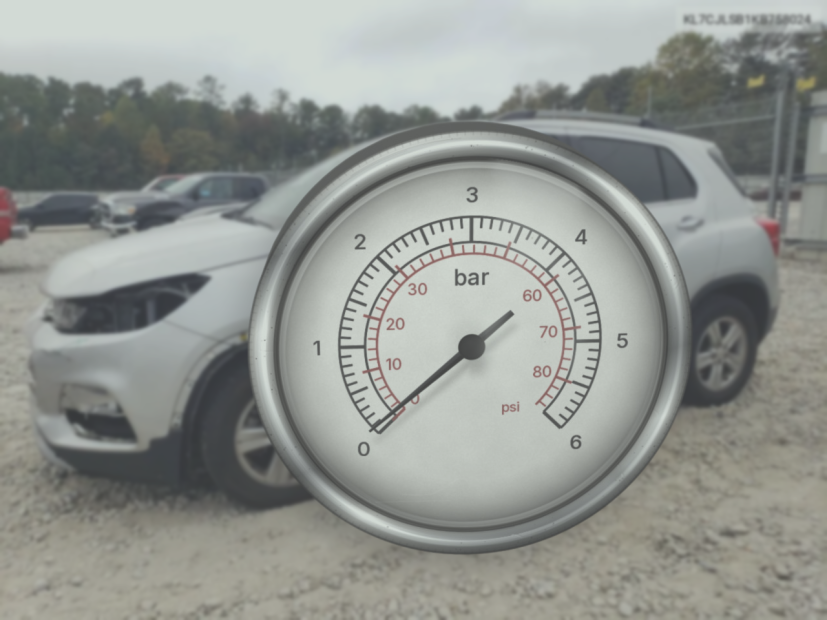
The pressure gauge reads 0.1 bar
